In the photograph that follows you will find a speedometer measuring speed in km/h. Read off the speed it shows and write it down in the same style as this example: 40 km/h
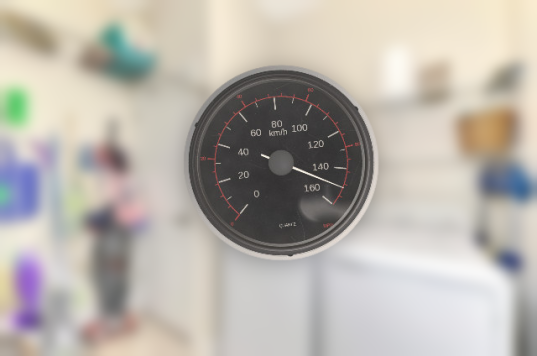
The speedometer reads 150 km/h
